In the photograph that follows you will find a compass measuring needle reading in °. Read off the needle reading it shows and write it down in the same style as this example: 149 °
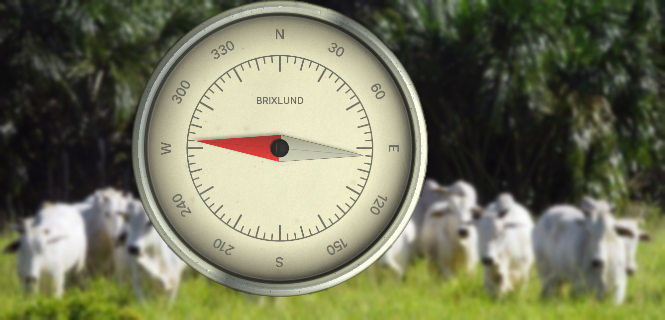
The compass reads 275 °
